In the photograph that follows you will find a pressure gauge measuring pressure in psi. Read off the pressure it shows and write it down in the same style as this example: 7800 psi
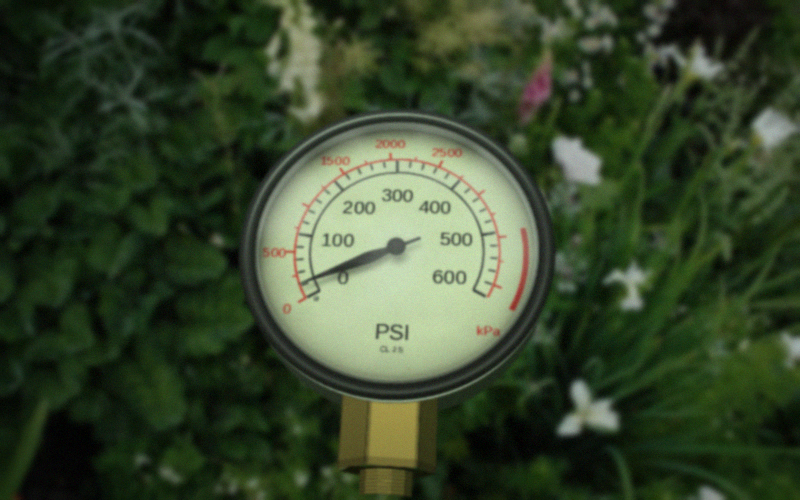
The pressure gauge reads 20 psi
